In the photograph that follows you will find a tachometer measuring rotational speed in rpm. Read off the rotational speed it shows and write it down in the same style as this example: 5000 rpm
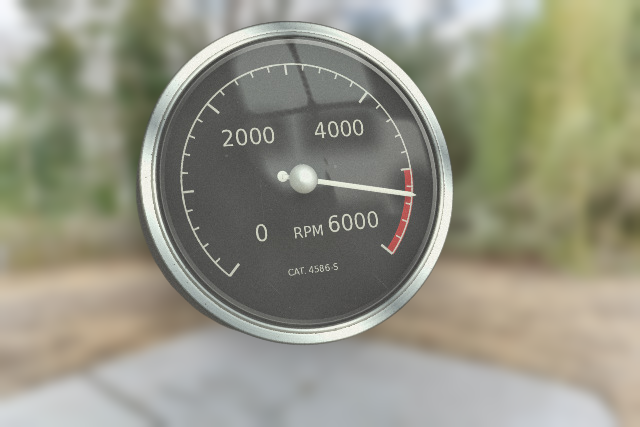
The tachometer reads 5300 rpm
